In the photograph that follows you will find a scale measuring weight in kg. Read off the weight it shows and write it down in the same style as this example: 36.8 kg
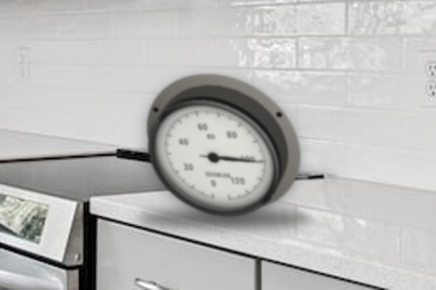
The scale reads 100 kg
